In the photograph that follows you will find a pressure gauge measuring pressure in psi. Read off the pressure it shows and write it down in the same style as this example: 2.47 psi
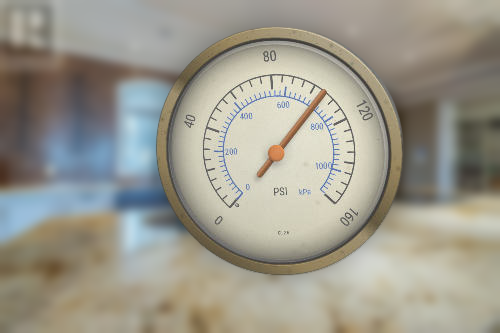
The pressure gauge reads 105 psi
